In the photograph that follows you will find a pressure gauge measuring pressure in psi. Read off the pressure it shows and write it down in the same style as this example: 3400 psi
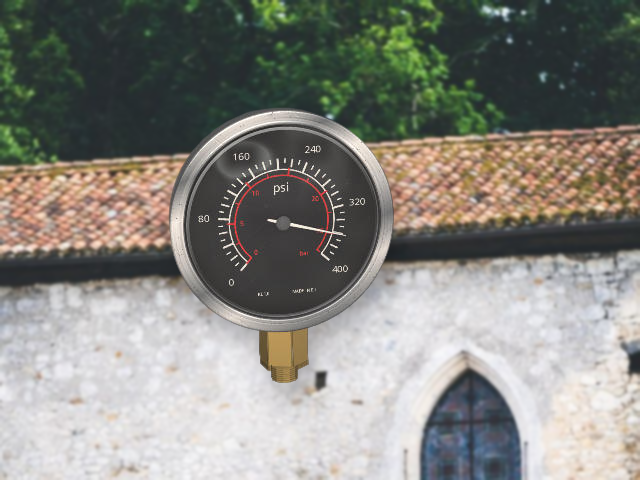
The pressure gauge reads 360 psi
